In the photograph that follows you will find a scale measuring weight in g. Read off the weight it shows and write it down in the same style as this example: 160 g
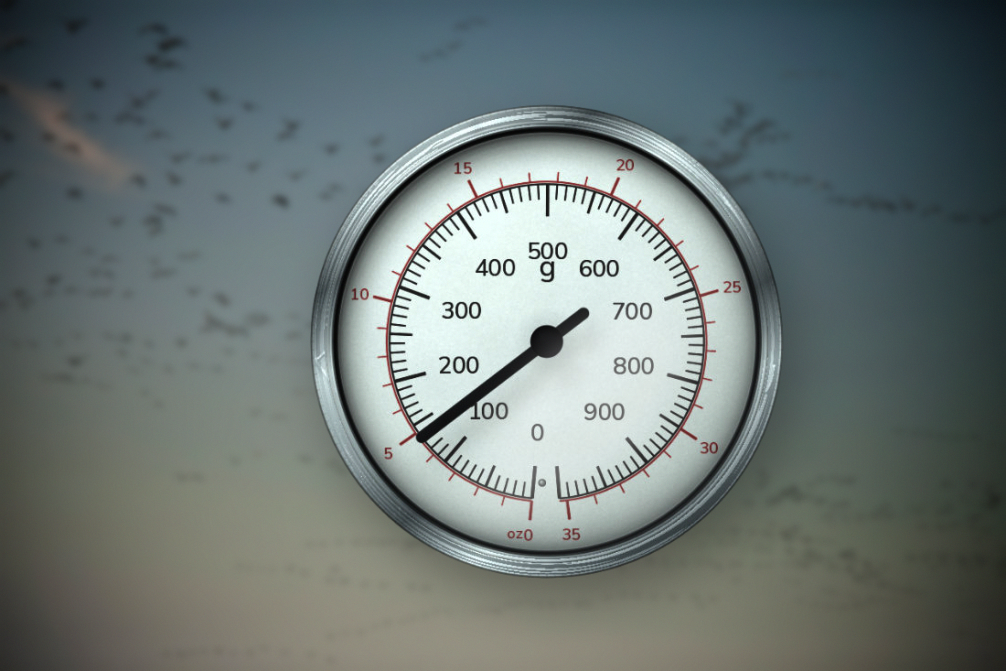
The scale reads 135 g
